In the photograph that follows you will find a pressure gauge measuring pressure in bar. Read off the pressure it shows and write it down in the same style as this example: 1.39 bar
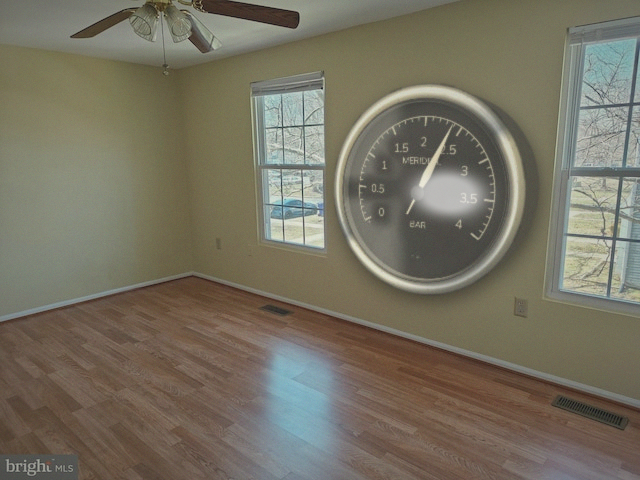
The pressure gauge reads 2.4 bar
